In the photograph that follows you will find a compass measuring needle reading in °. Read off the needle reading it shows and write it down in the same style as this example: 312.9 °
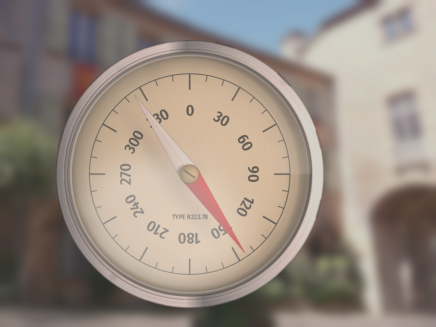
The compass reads 145 °
